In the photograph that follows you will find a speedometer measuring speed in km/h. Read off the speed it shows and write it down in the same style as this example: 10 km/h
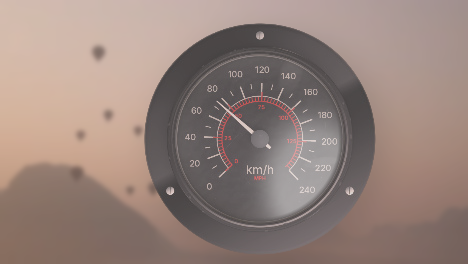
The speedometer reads 75 km/h
